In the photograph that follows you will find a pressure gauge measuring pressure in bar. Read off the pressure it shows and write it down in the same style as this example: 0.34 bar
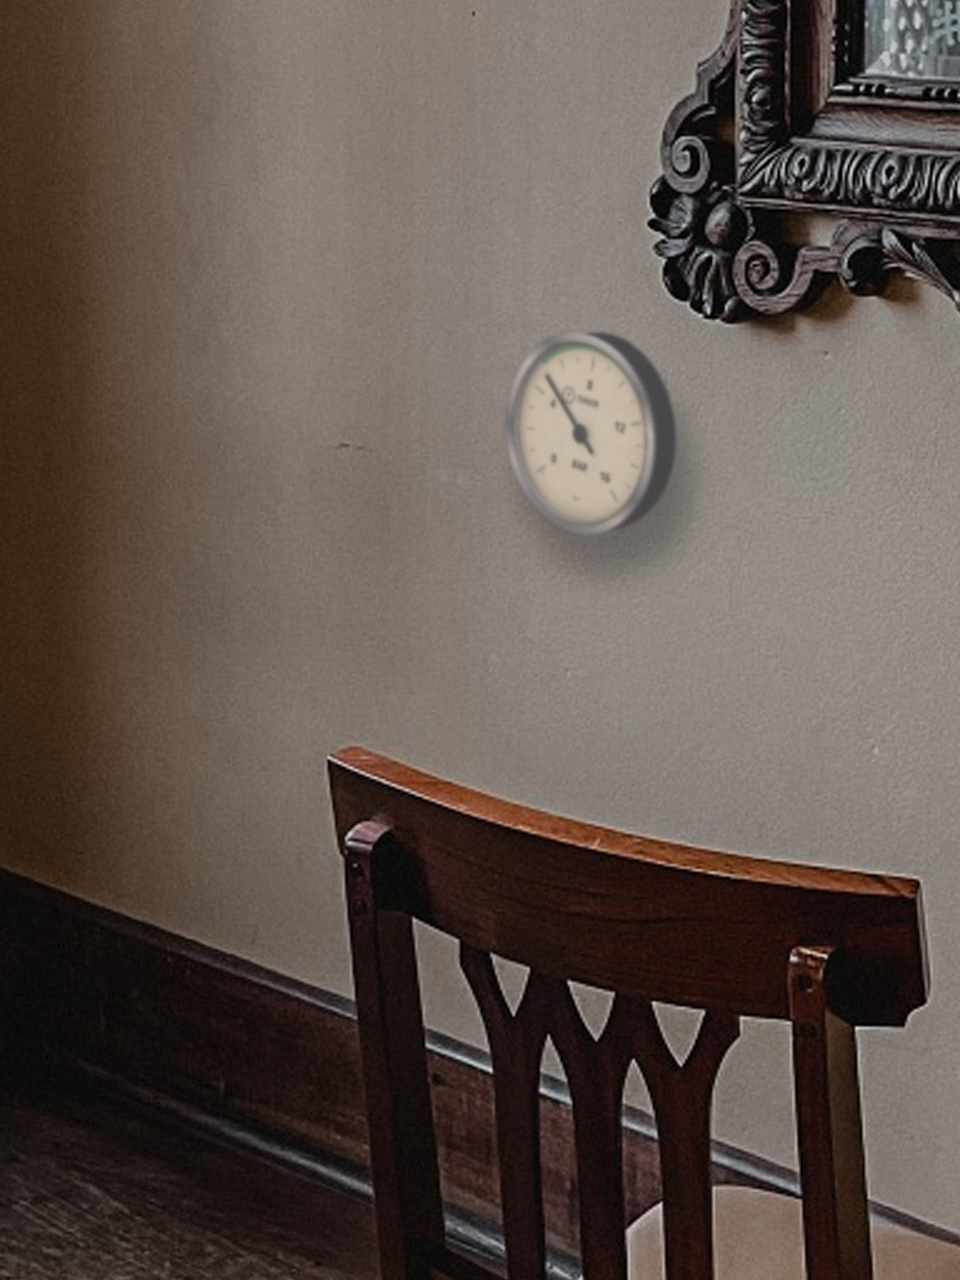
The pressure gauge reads 5 bar
